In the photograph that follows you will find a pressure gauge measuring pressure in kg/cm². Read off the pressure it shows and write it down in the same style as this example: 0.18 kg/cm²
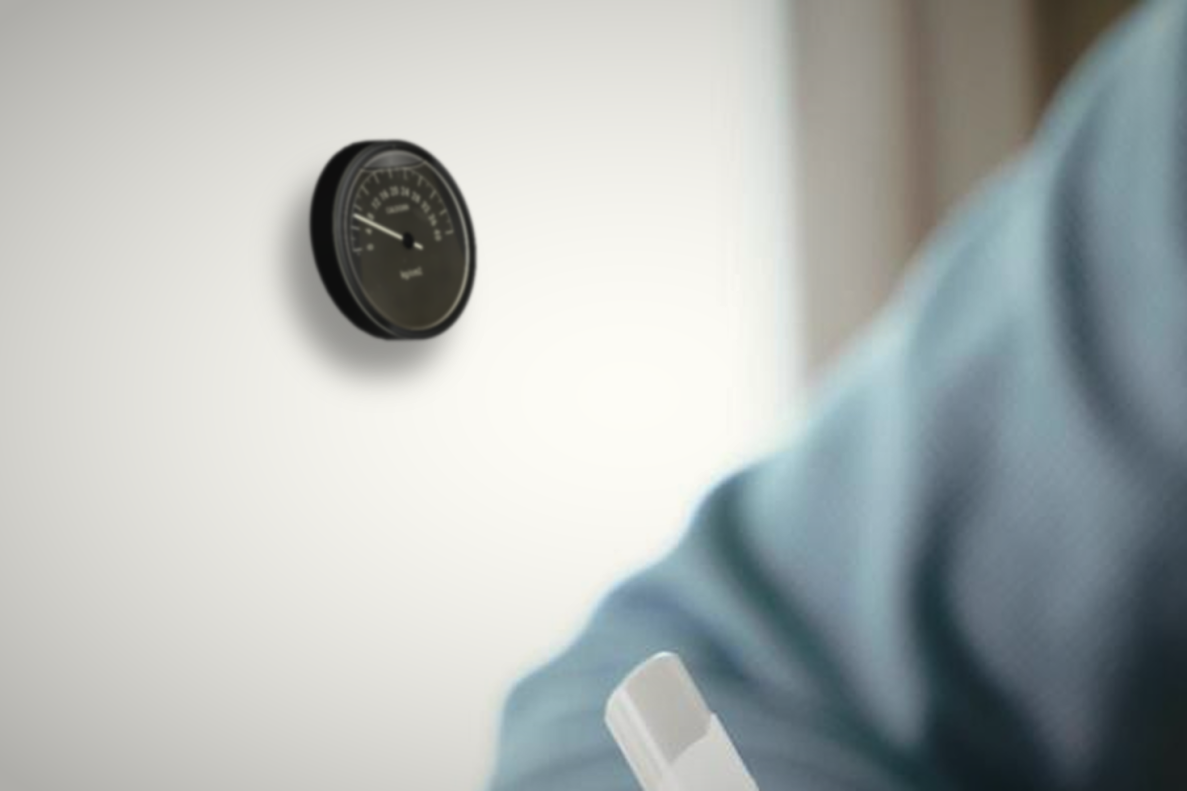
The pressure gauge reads 6 kg/cm²
